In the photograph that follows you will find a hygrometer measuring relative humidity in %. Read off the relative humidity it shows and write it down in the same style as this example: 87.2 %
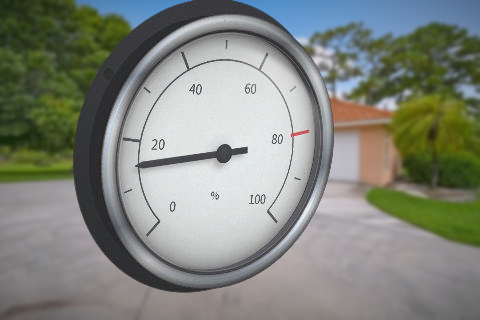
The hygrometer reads 15 %
